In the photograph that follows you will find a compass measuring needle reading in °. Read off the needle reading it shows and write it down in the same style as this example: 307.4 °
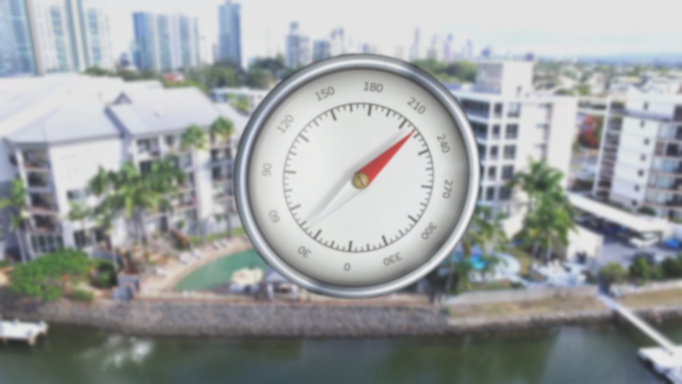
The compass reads 220 °
